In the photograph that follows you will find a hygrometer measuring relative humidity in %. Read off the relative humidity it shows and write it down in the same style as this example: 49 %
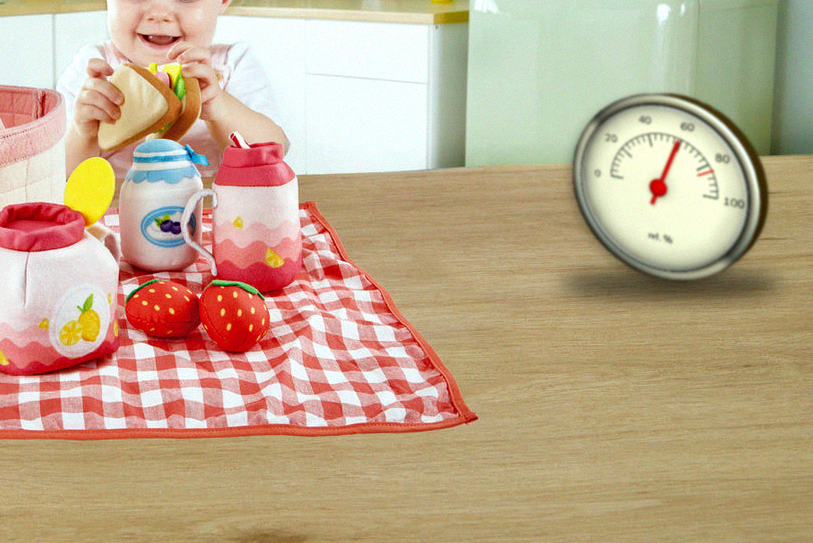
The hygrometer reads 60 %
